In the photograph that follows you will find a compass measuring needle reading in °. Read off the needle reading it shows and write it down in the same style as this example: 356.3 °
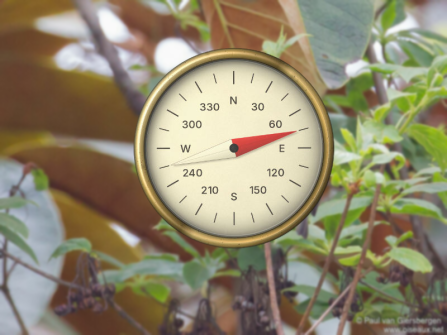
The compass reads 75 °
